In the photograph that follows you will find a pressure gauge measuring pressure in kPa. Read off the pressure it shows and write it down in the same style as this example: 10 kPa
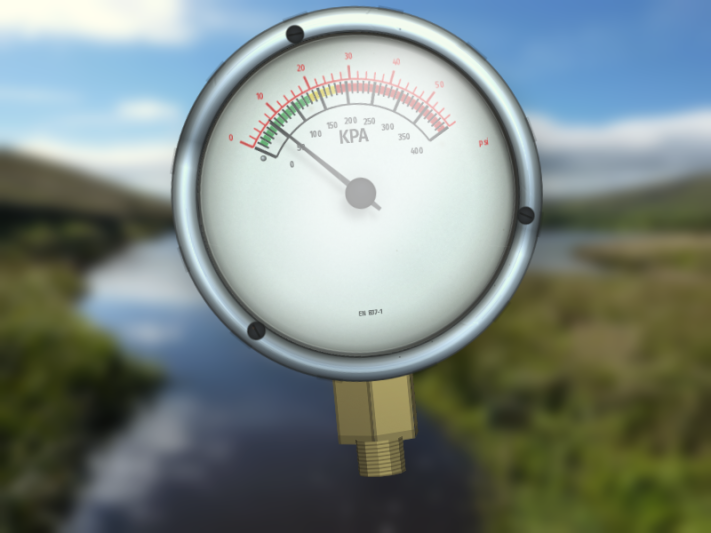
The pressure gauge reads 50 kPa
